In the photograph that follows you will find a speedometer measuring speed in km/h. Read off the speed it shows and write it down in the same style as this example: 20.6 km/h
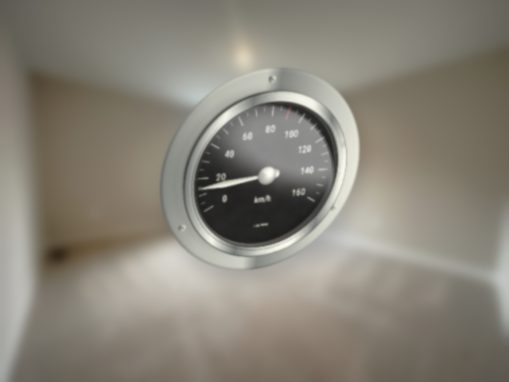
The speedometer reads 15 km/h
